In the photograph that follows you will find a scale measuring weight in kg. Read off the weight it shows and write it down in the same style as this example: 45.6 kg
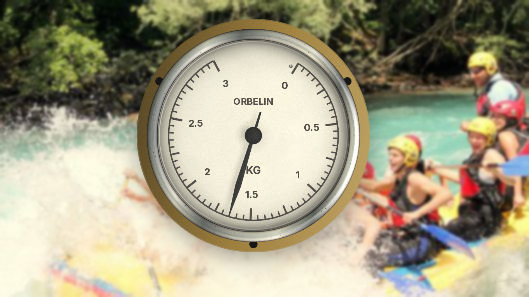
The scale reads 1.65 kg
